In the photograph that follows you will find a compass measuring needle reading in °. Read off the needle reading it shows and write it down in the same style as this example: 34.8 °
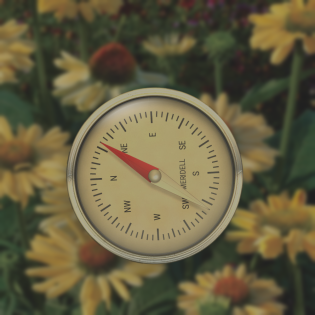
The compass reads 35 °
